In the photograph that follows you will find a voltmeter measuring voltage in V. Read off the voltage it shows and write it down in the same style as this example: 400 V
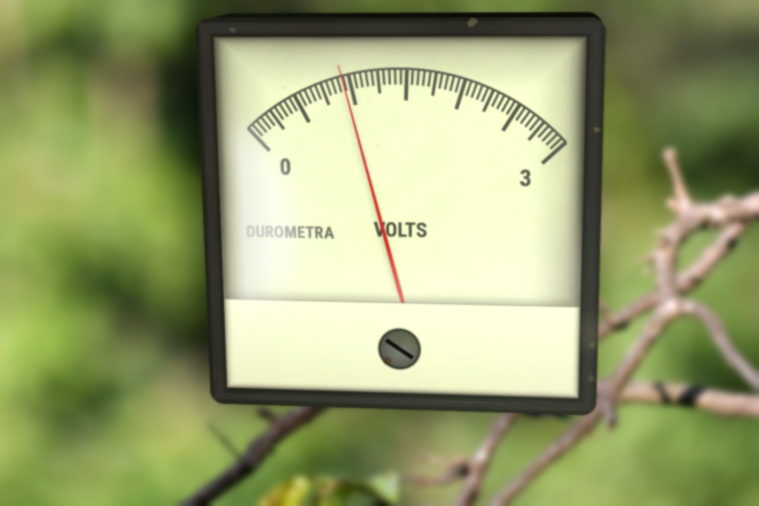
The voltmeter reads 0.95 V
